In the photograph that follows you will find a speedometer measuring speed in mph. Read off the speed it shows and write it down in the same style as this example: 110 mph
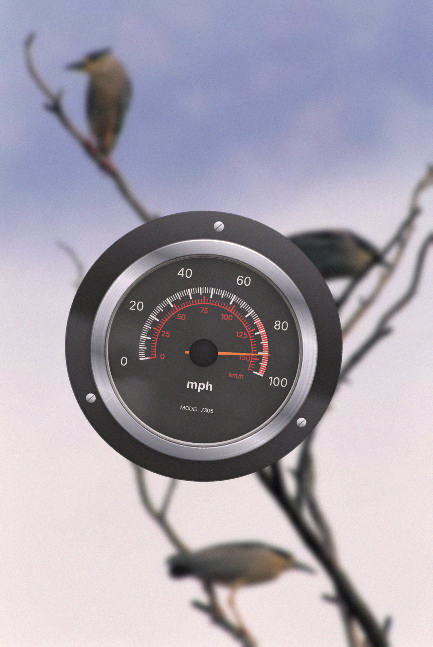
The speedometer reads 90 mph
